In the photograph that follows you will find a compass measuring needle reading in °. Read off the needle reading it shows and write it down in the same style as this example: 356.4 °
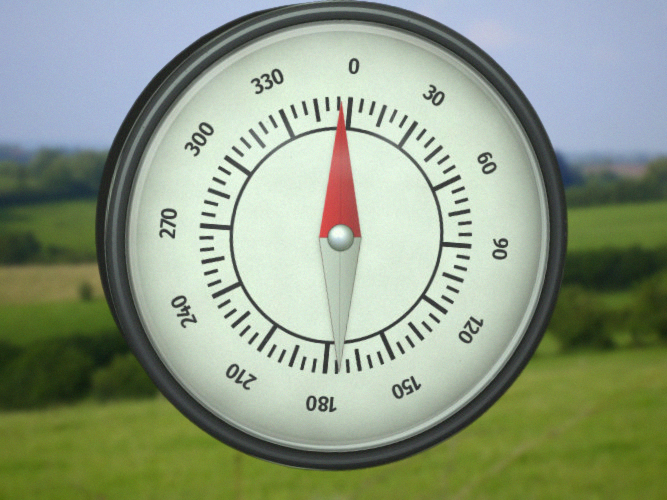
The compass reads 355 °
